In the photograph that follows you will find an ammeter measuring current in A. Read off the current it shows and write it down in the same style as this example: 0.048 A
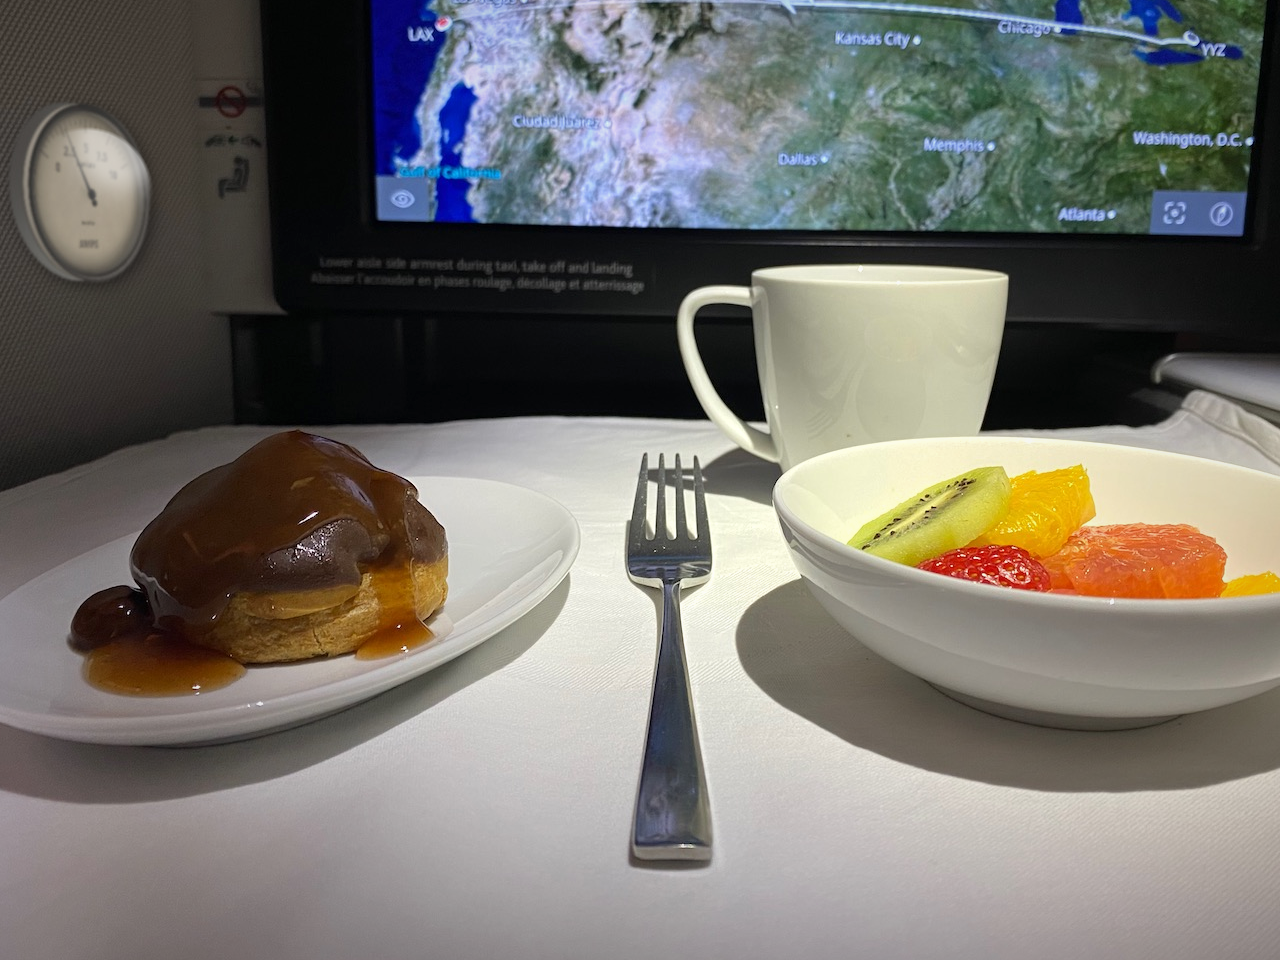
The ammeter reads 2.5 A
